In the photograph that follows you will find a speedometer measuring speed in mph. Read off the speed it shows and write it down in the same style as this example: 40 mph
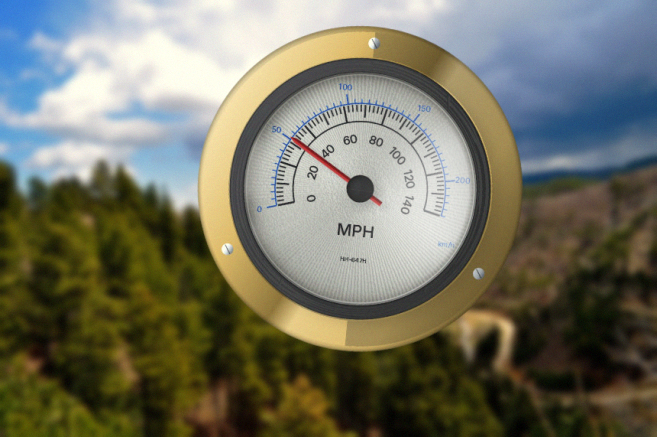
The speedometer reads 32 mph
